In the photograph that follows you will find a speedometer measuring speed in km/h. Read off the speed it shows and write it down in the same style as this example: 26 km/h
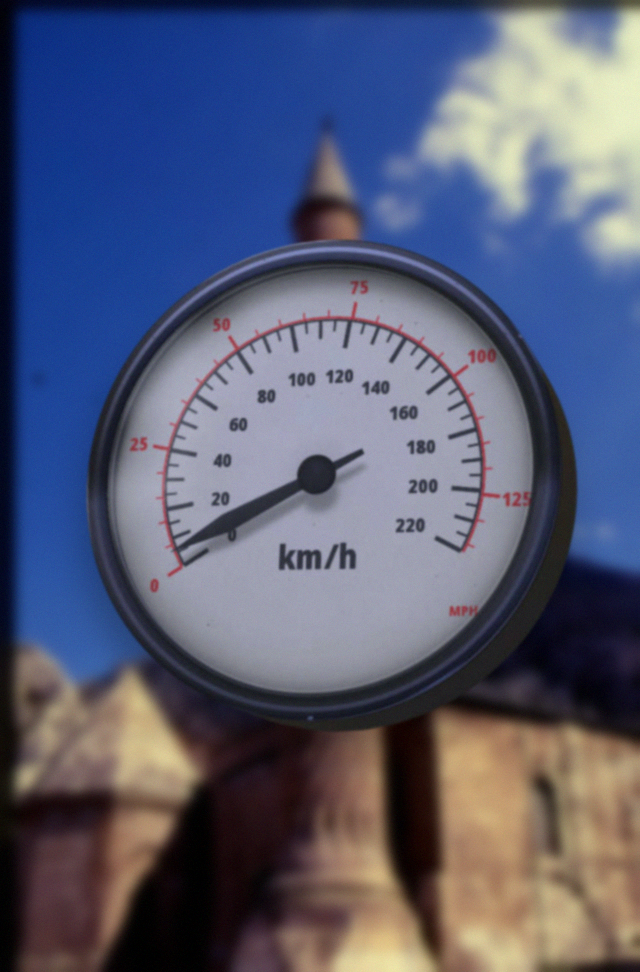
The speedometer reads 5 km/h
